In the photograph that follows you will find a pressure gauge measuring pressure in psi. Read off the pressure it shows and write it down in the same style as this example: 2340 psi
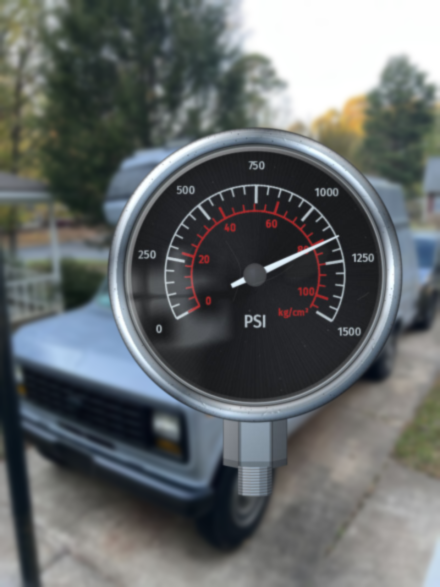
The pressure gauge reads 1150 psi
